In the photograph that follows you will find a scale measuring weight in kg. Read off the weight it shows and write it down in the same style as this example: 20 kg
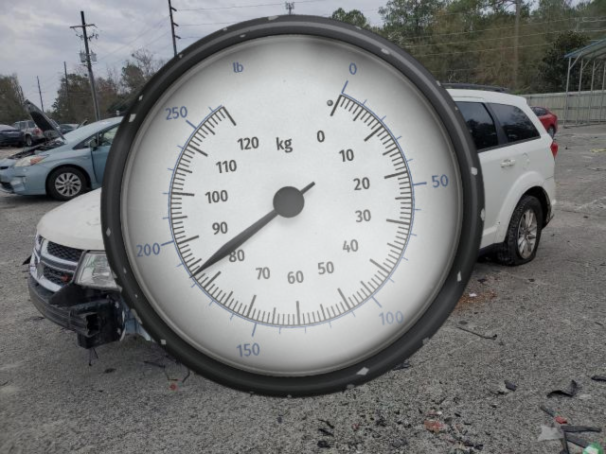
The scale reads 83 kg
